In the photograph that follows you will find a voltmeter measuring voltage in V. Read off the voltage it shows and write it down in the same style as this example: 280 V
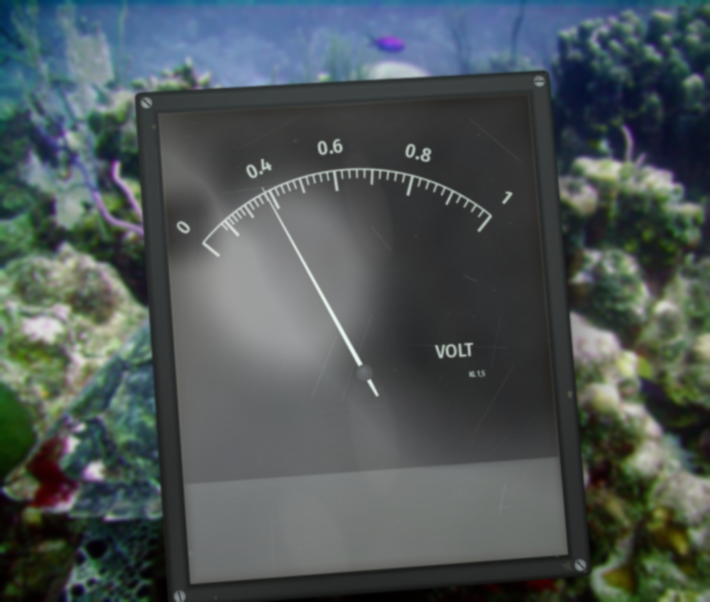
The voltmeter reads 0.38 V
